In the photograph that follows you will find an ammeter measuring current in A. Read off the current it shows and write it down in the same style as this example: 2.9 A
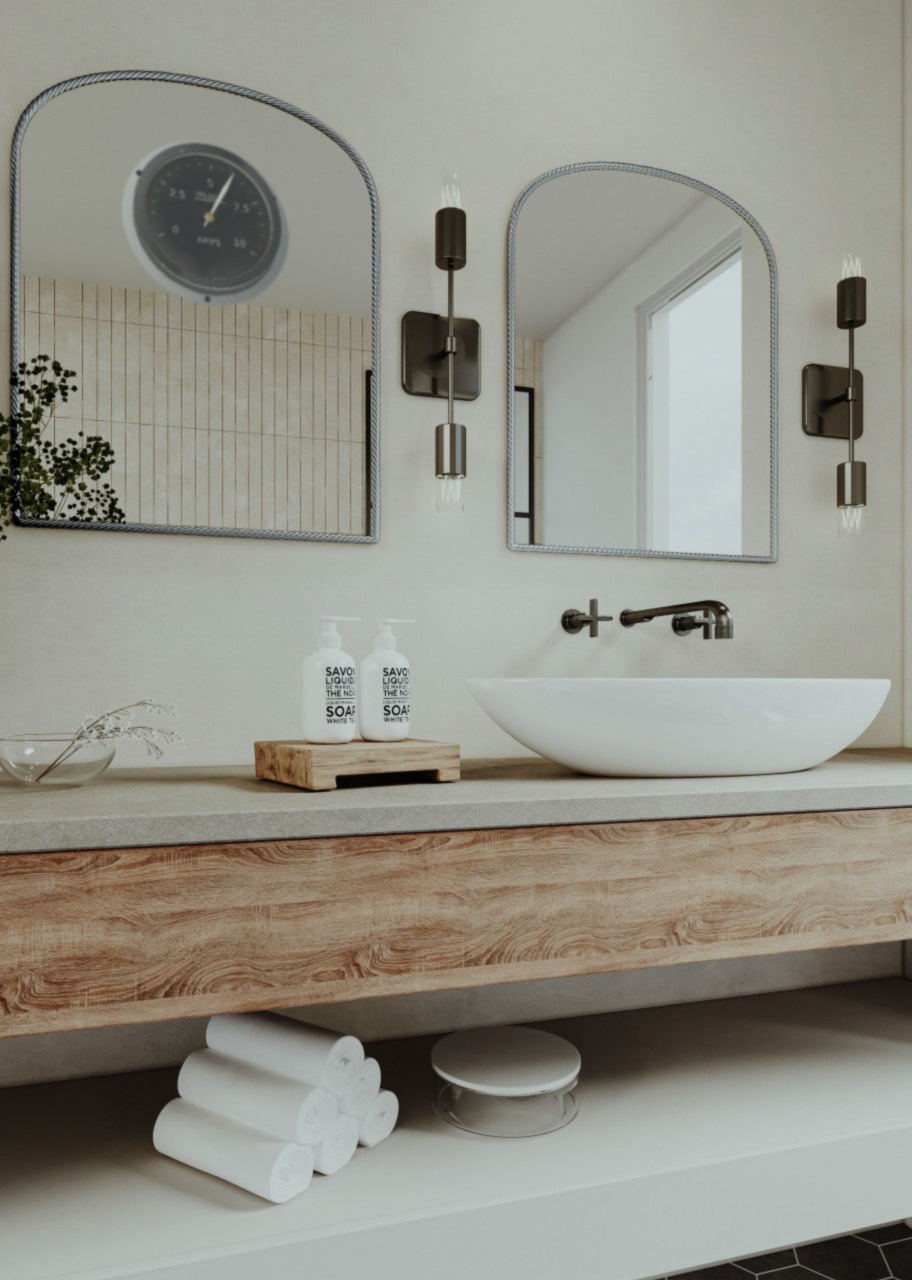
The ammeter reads 6 A
